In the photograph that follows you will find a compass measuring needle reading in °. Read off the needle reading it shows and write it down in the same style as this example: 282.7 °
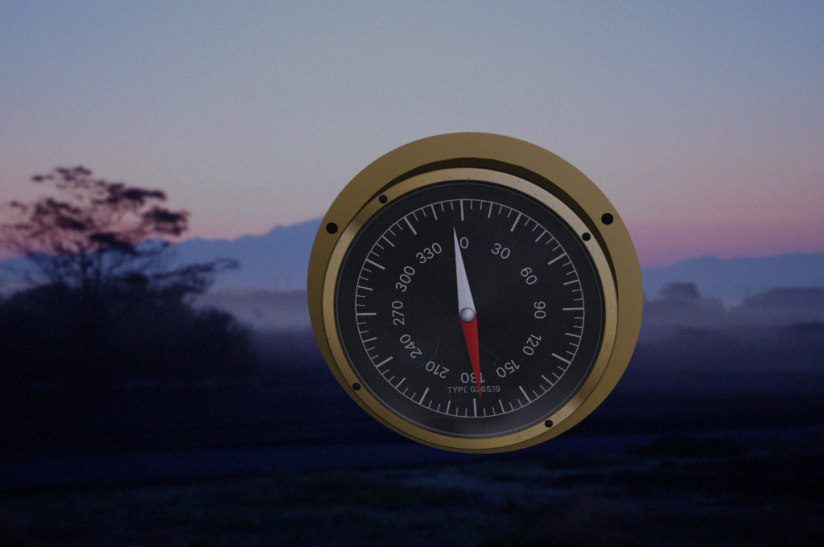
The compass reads 175 °
